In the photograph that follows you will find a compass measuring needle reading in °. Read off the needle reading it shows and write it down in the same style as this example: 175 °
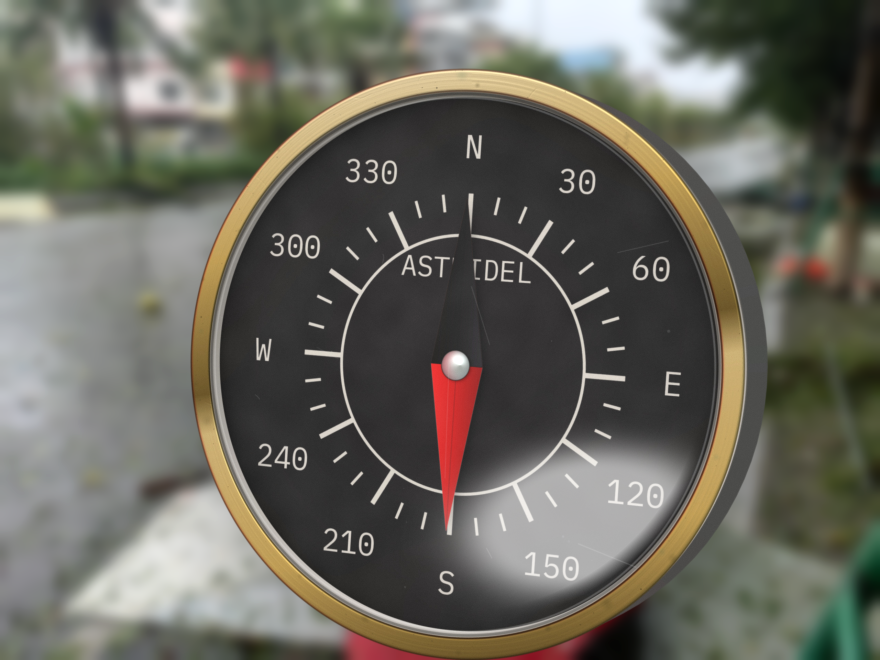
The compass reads 180 °
